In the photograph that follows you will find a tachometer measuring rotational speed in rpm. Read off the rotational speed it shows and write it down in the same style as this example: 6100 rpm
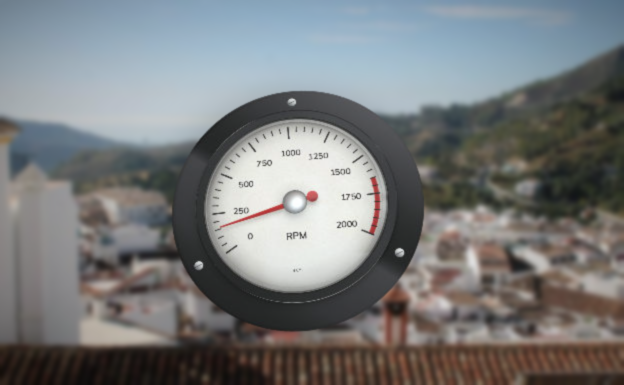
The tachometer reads 150 rpm
